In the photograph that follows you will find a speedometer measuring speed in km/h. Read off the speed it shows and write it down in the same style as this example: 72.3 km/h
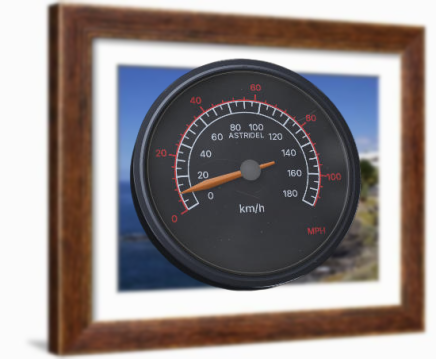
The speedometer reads 10 km/h
